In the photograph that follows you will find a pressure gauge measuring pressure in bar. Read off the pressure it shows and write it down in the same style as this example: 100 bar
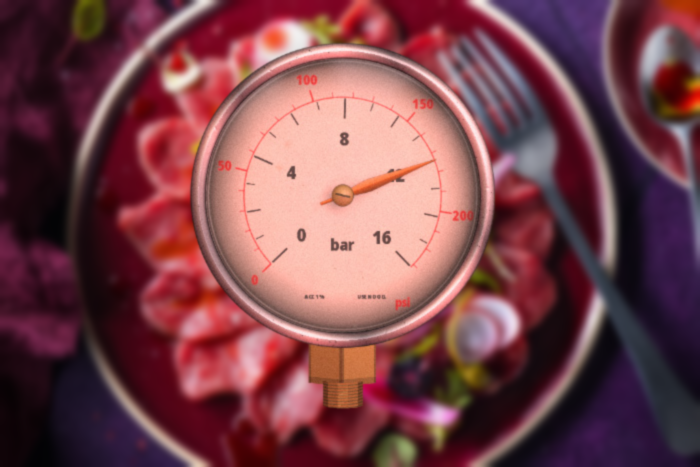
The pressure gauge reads 12 bar
